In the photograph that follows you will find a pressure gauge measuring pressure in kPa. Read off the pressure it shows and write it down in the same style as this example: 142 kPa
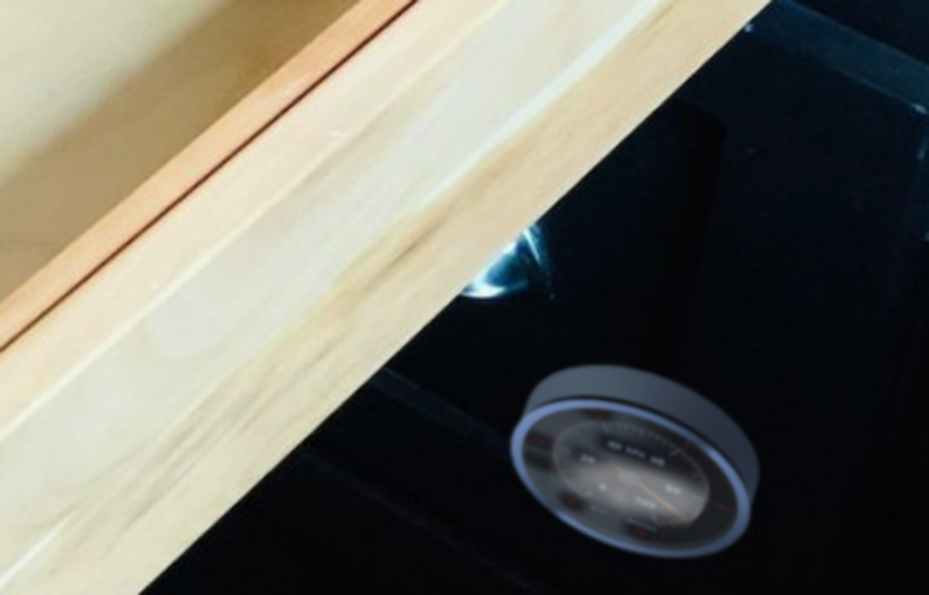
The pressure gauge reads 90 kPa
